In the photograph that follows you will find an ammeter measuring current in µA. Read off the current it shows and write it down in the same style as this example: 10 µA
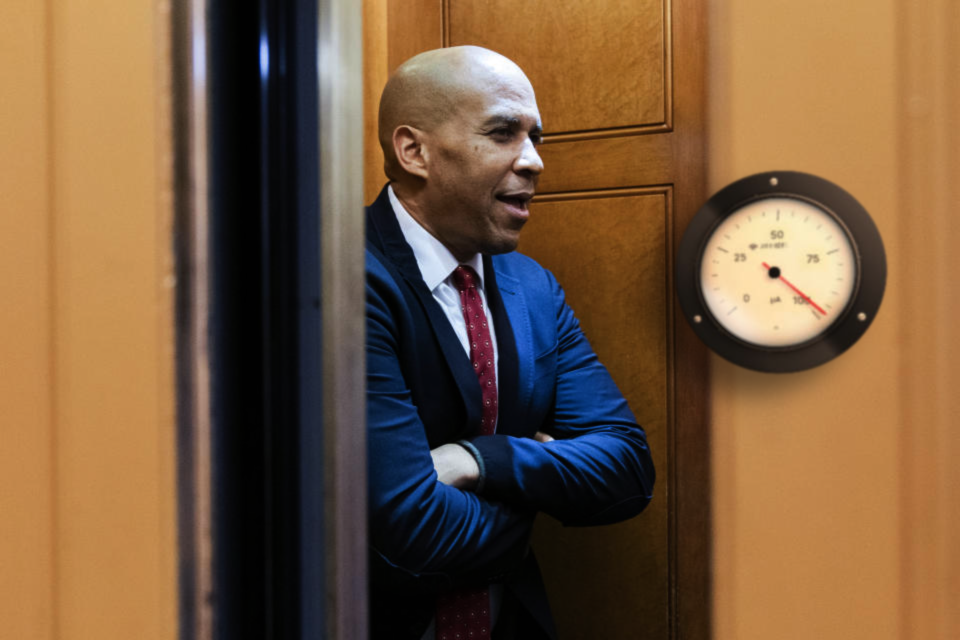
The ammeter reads 97.5 µA
